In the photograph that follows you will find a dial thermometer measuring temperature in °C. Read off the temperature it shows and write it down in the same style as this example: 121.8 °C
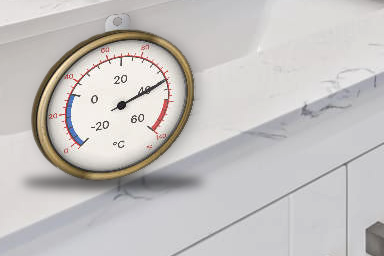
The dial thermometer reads 40 °C
